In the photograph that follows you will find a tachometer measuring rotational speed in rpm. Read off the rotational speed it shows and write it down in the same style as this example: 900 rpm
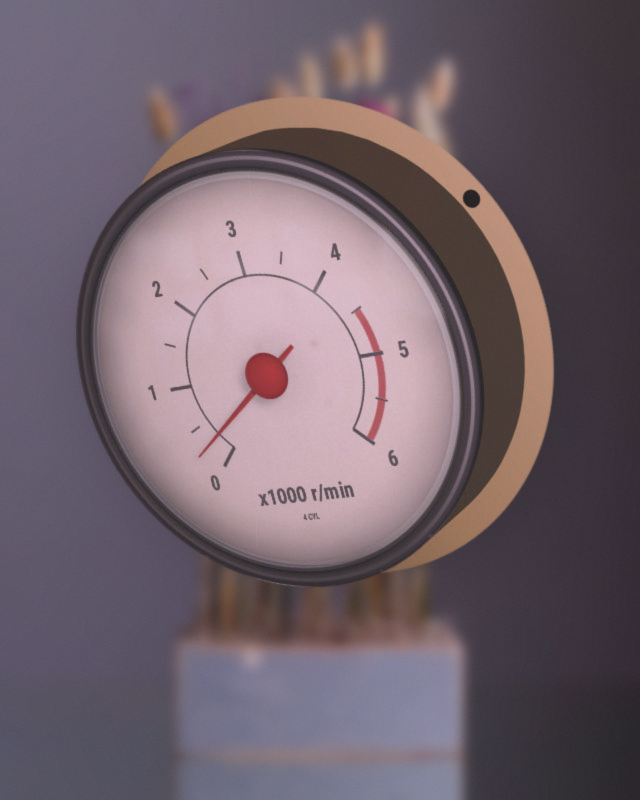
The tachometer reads 250 rpm
